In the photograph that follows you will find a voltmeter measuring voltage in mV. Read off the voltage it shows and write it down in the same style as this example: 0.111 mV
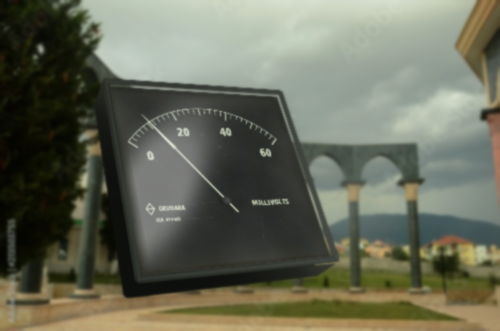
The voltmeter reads 10 mV
